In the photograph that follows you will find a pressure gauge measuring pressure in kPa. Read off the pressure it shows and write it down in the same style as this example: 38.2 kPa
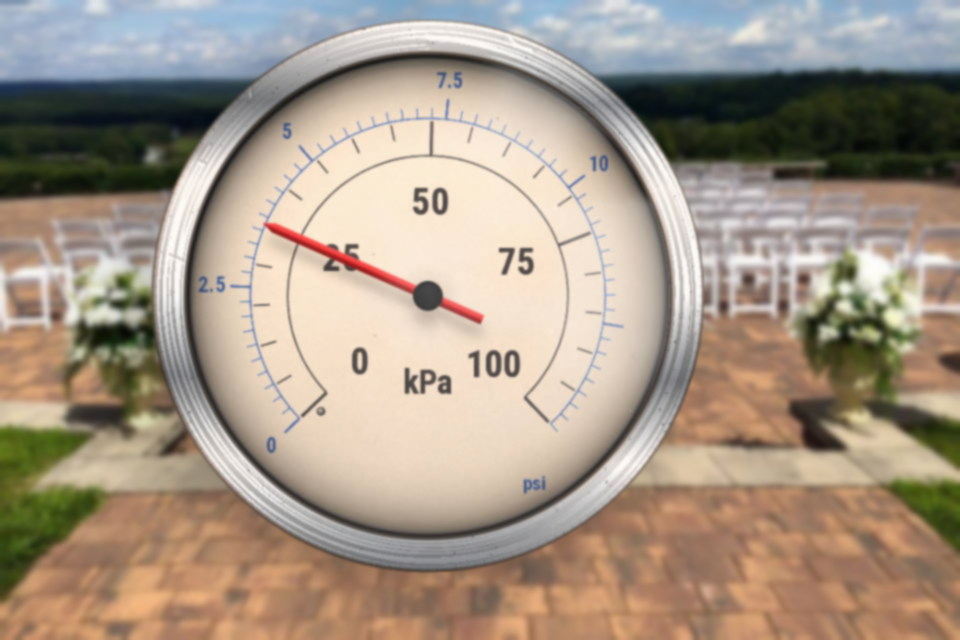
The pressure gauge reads 25 kPa
